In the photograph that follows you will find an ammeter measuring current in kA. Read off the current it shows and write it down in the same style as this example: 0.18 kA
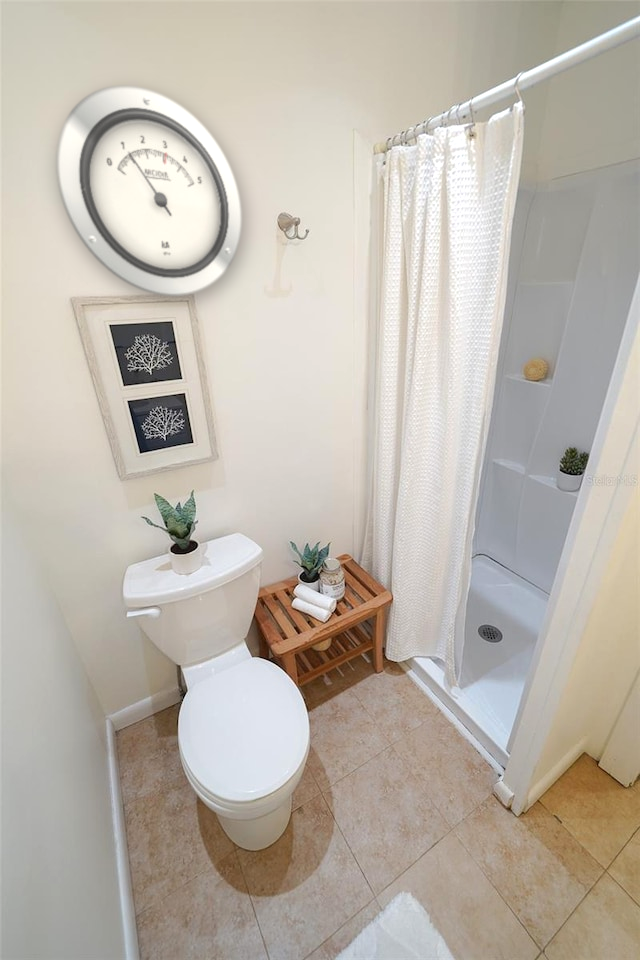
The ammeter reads 1 kA
